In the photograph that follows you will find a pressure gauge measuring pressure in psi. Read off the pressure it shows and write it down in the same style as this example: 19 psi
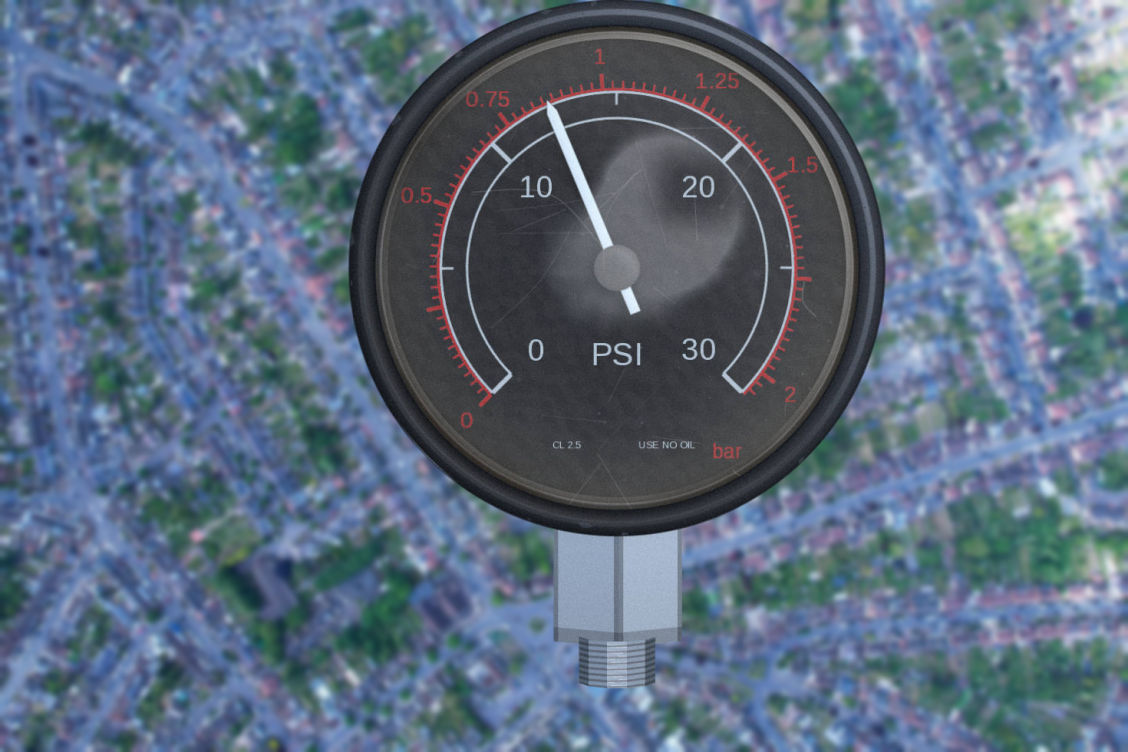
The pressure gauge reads 12.5 psi
